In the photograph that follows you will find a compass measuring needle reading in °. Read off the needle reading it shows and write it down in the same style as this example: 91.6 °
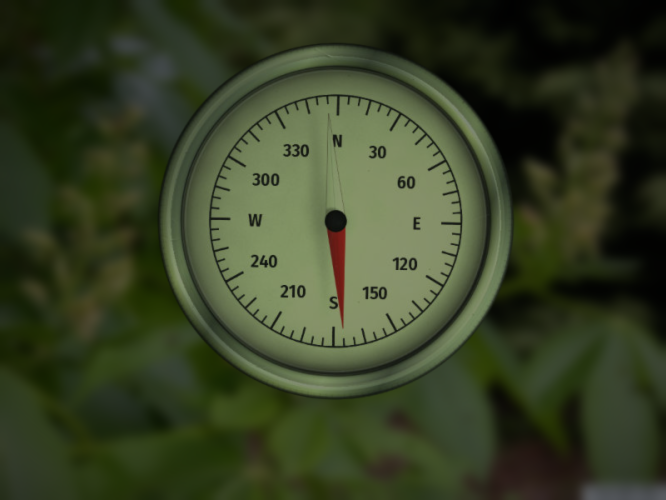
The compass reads 175 °
